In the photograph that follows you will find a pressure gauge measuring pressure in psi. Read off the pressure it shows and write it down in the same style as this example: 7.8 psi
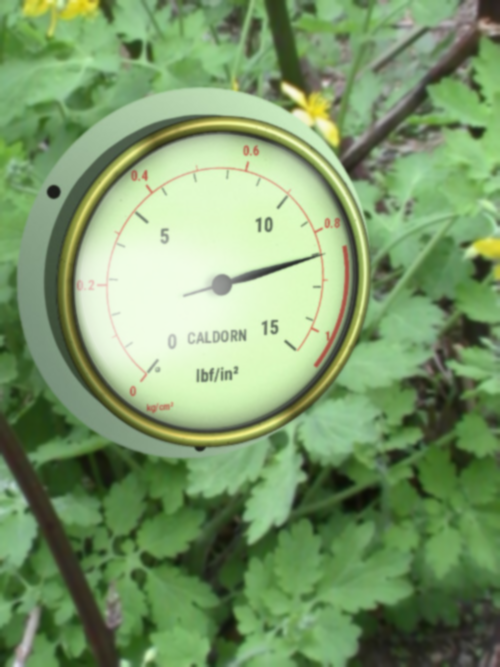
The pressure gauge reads 12 psi
